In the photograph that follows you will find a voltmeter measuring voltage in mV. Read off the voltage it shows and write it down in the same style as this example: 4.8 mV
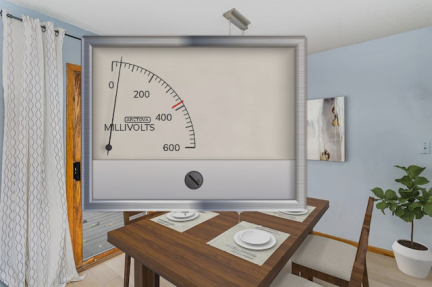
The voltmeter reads 40 mV
